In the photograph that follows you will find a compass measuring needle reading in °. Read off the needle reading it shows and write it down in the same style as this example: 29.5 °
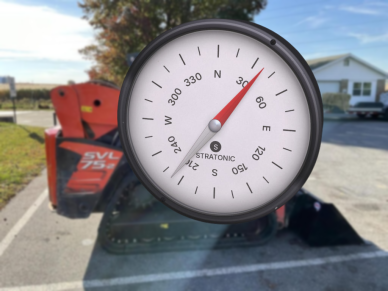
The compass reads 37.5 °
